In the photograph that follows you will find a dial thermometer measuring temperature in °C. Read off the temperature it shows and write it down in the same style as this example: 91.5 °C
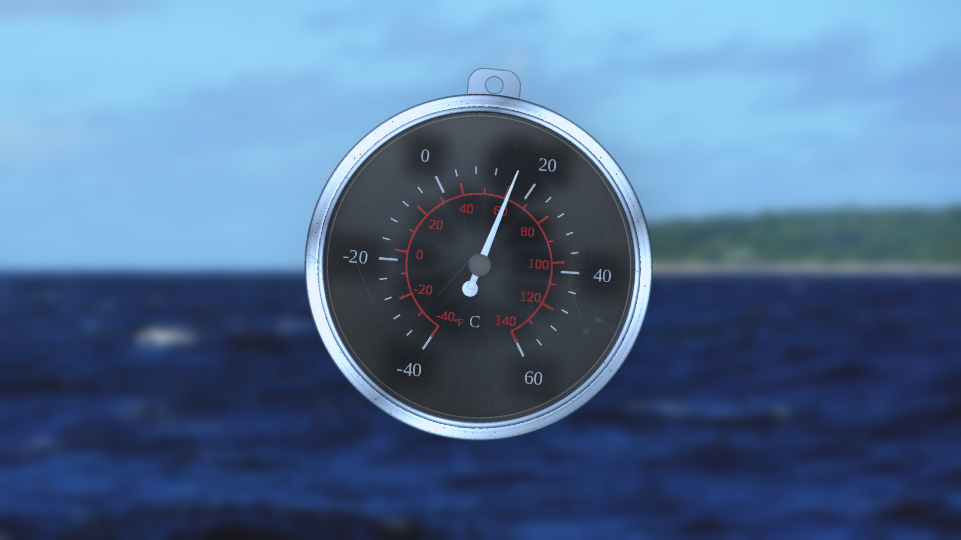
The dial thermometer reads 16 °C
